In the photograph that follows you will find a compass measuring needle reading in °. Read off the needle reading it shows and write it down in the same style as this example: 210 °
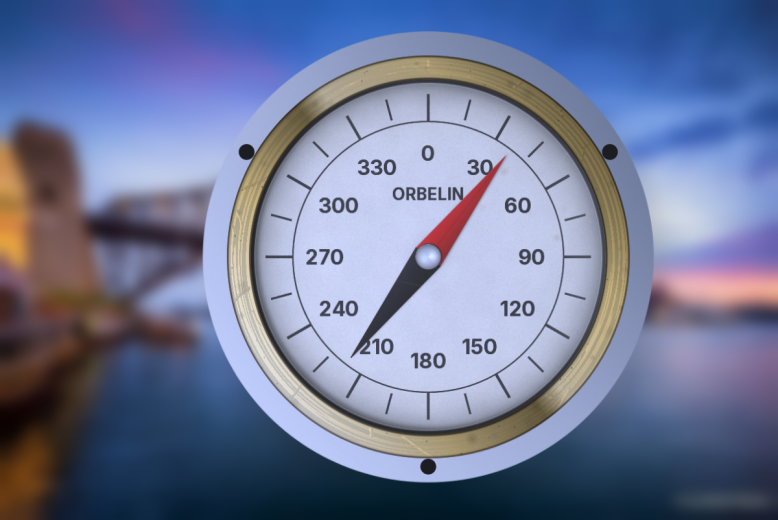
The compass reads 37.5 °
